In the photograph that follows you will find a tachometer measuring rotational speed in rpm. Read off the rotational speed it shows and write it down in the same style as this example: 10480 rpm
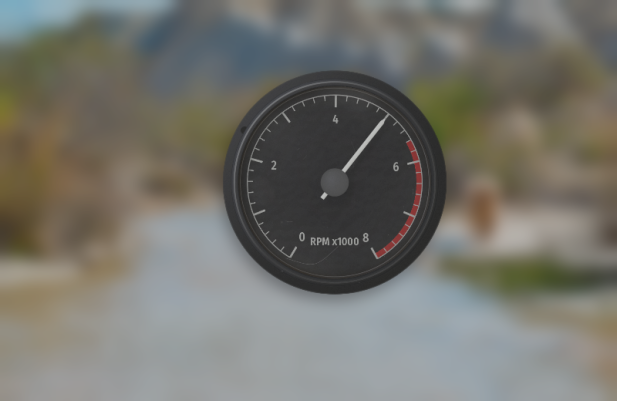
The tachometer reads 5000 rpm
